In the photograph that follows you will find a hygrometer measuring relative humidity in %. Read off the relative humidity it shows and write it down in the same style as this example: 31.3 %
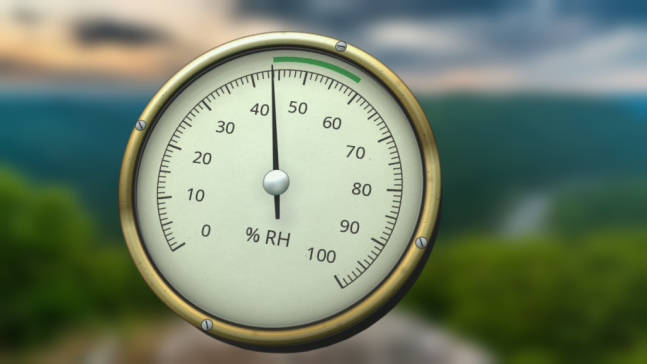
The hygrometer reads 44 %
